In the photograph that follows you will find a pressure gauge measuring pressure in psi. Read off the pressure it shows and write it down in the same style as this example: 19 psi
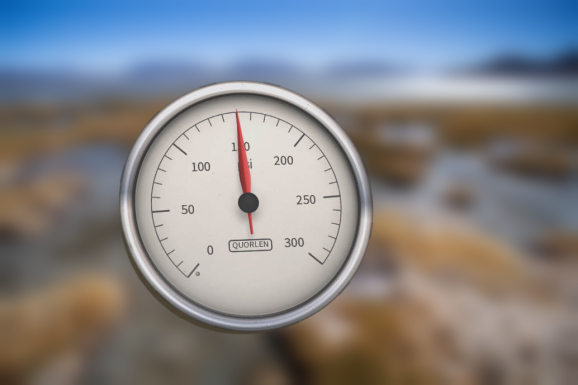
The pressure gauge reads 150 psi
